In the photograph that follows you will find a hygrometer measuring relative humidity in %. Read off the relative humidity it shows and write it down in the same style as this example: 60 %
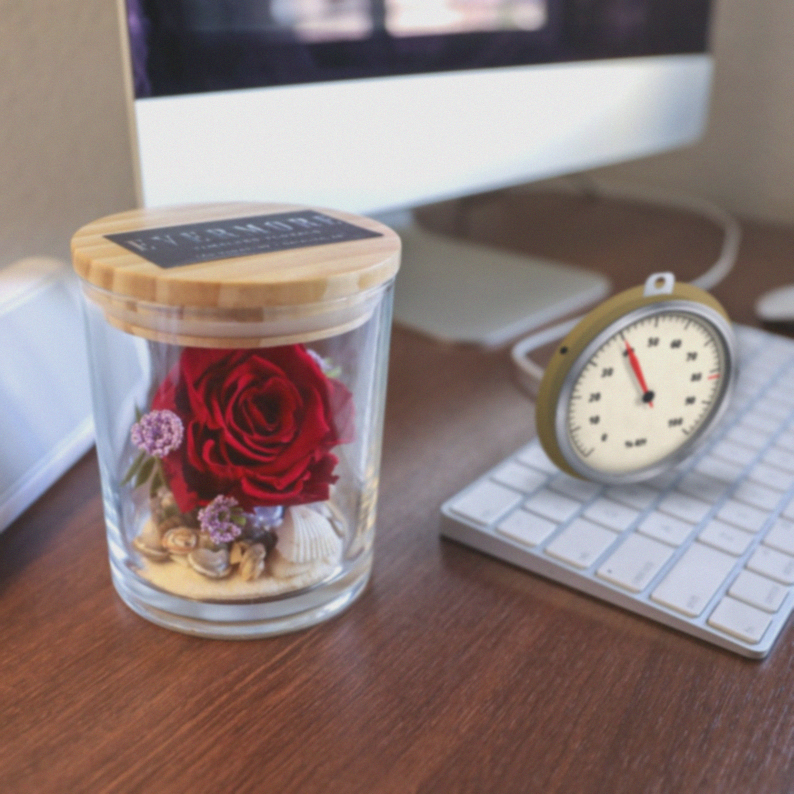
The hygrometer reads 40 %
